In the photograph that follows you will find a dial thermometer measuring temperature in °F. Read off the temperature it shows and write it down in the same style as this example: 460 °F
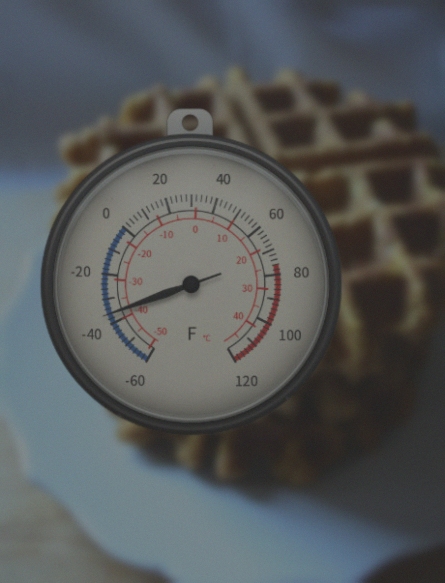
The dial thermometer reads -36 °F
